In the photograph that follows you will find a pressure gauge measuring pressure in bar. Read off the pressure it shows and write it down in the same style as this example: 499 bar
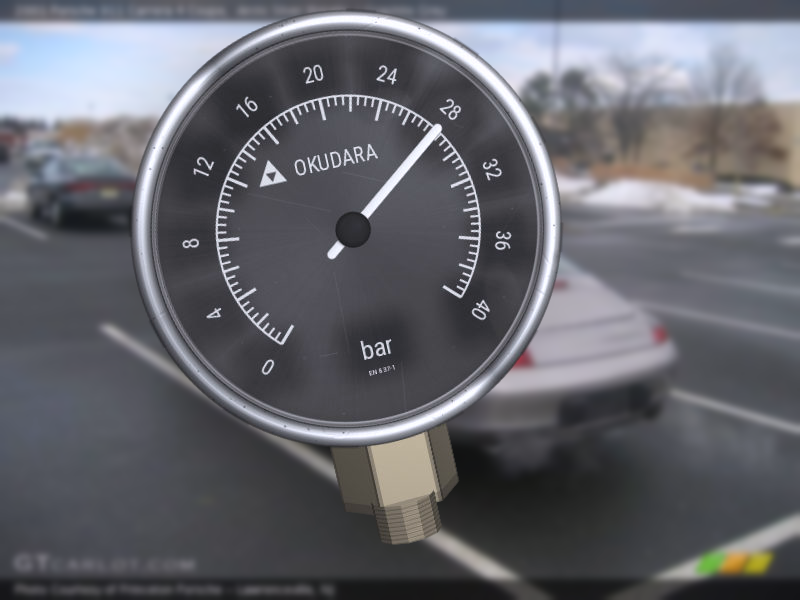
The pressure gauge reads 28 bar
